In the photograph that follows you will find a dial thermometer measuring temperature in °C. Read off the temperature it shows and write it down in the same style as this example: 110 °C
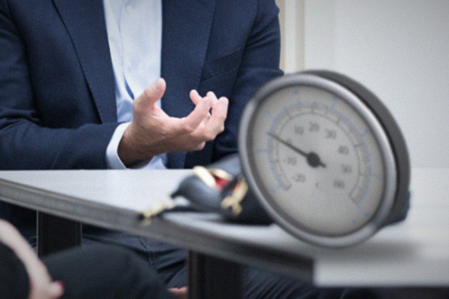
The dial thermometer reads 0 °C
